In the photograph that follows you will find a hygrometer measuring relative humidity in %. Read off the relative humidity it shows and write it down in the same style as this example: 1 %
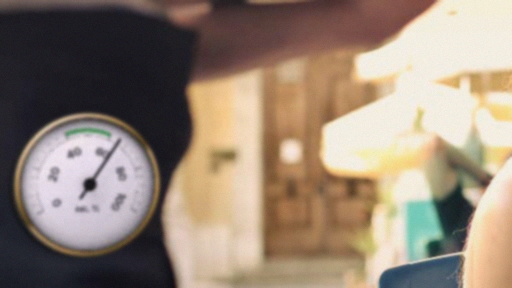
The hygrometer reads 64 %
